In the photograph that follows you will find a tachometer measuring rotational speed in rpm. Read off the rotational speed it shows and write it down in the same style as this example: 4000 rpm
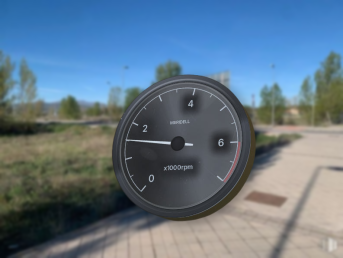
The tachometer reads 1500 rpm
